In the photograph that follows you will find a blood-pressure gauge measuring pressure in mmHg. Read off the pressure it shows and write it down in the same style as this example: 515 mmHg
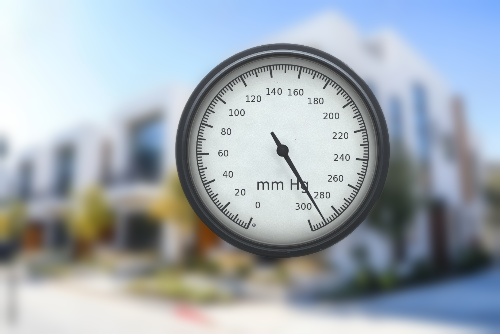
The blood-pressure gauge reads 290 mmHg
